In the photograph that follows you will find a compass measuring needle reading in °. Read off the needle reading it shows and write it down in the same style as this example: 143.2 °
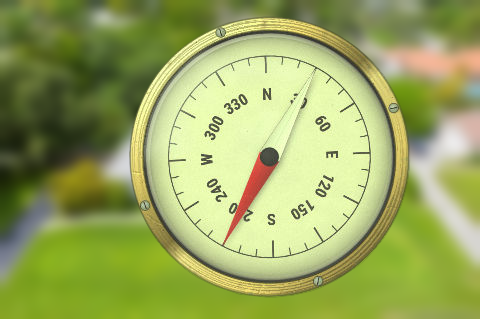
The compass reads 210 °
